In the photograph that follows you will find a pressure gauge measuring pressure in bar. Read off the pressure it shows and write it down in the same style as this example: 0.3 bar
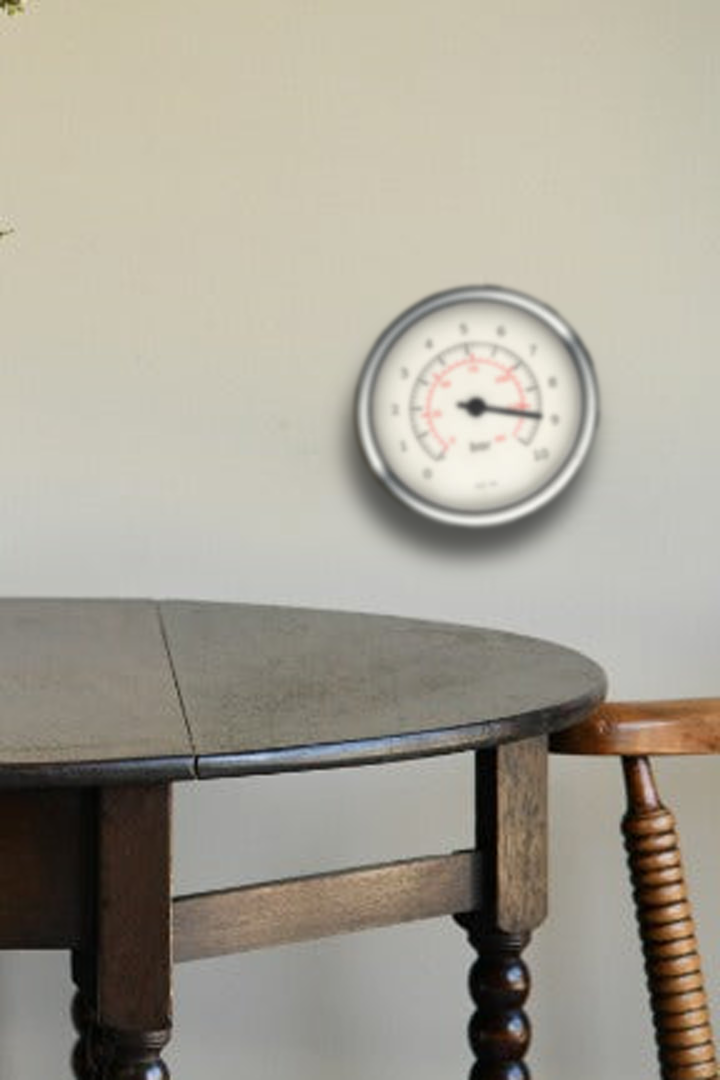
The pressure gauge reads 9 bar
